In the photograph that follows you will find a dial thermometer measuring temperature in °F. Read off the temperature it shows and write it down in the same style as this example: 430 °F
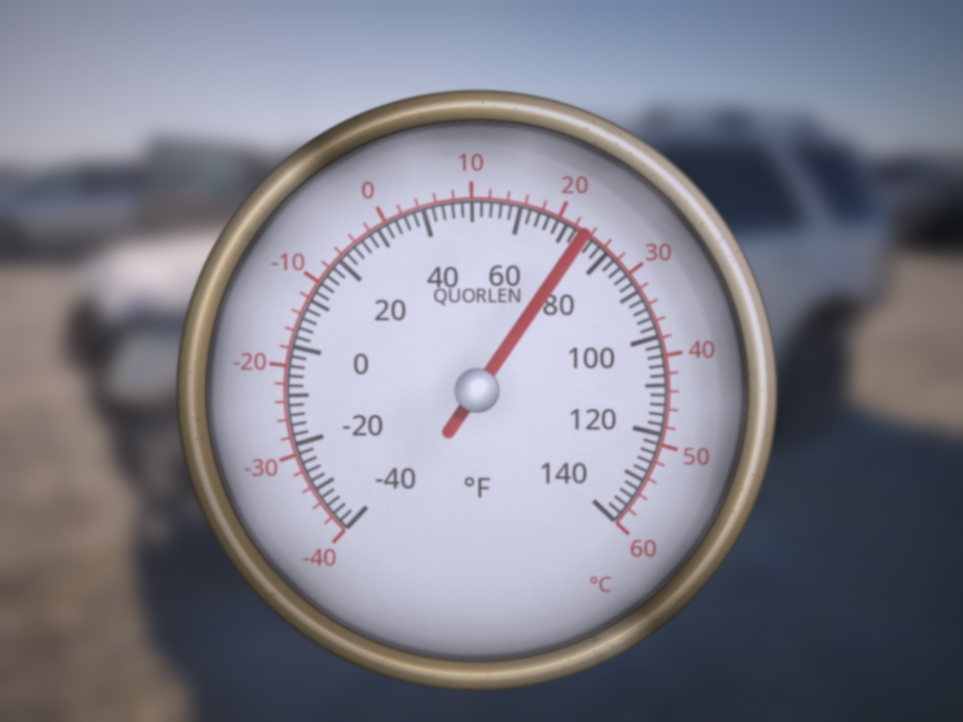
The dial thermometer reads 74 °F
